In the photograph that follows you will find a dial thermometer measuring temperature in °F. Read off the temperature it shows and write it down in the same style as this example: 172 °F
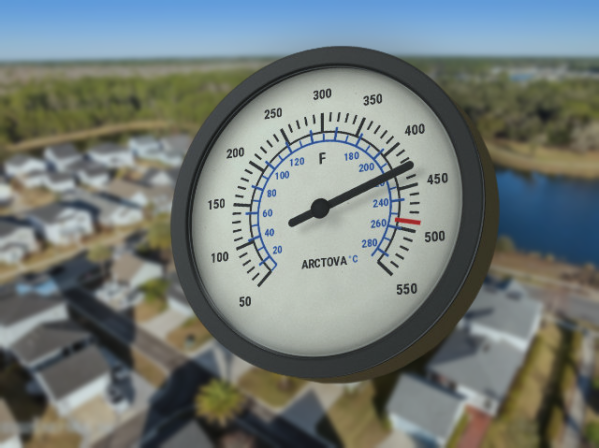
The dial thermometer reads 430 °F
